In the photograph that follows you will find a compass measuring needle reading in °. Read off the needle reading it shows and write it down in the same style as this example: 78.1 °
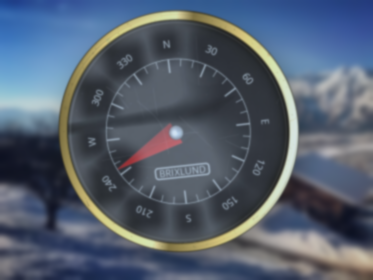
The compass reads 245 °
